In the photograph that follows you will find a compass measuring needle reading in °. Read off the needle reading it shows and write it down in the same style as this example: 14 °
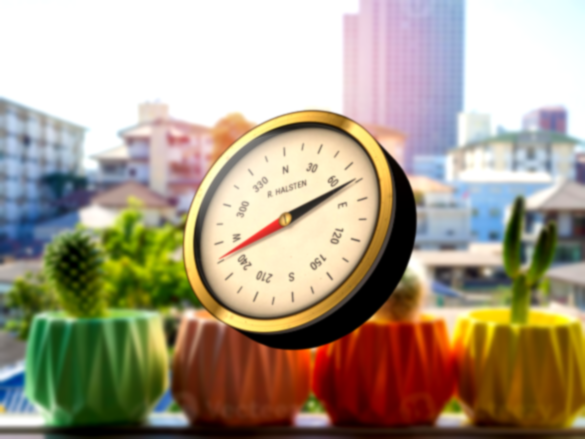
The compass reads 255 °
